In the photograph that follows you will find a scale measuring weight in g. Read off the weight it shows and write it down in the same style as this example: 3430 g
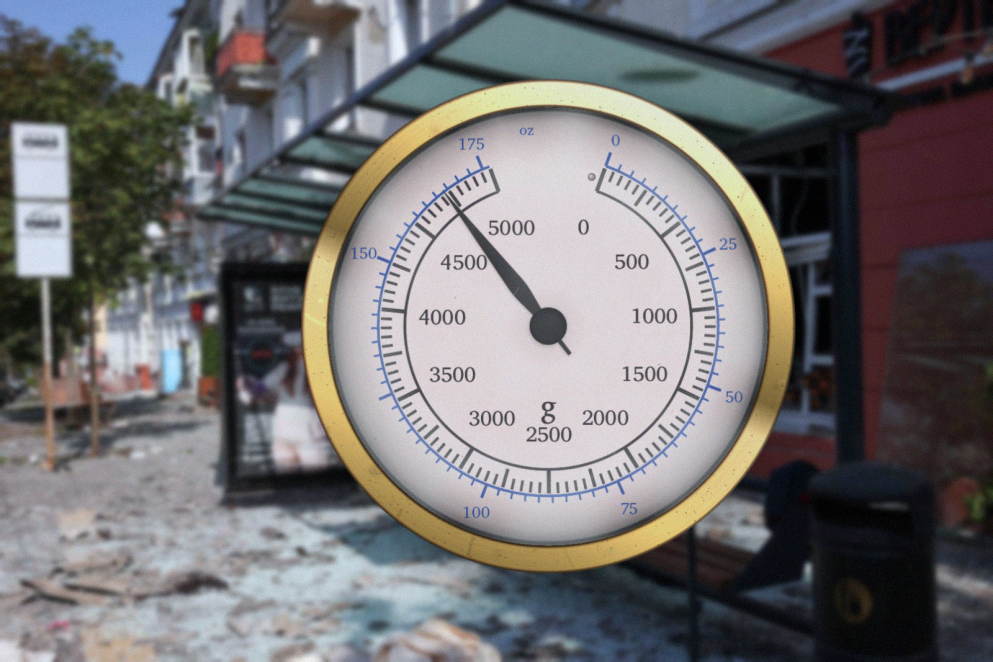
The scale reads 4725 g
